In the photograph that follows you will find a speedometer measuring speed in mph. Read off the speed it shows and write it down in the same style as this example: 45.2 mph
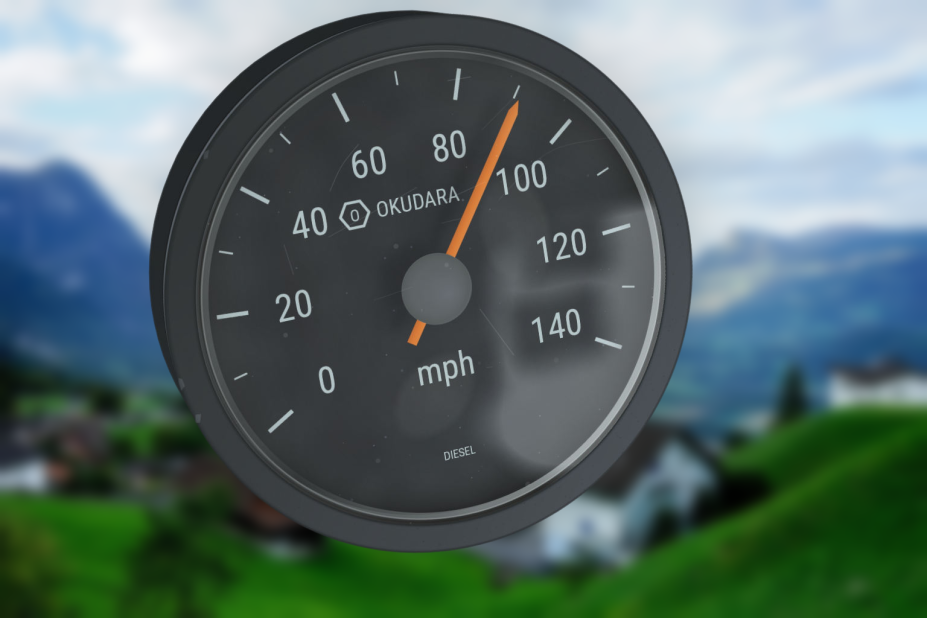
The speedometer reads 90 mph
